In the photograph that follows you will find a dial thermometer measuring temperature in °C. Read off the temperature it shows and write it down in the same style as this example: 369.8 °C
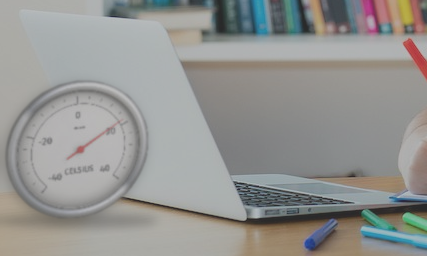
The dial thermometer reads 18 °C
